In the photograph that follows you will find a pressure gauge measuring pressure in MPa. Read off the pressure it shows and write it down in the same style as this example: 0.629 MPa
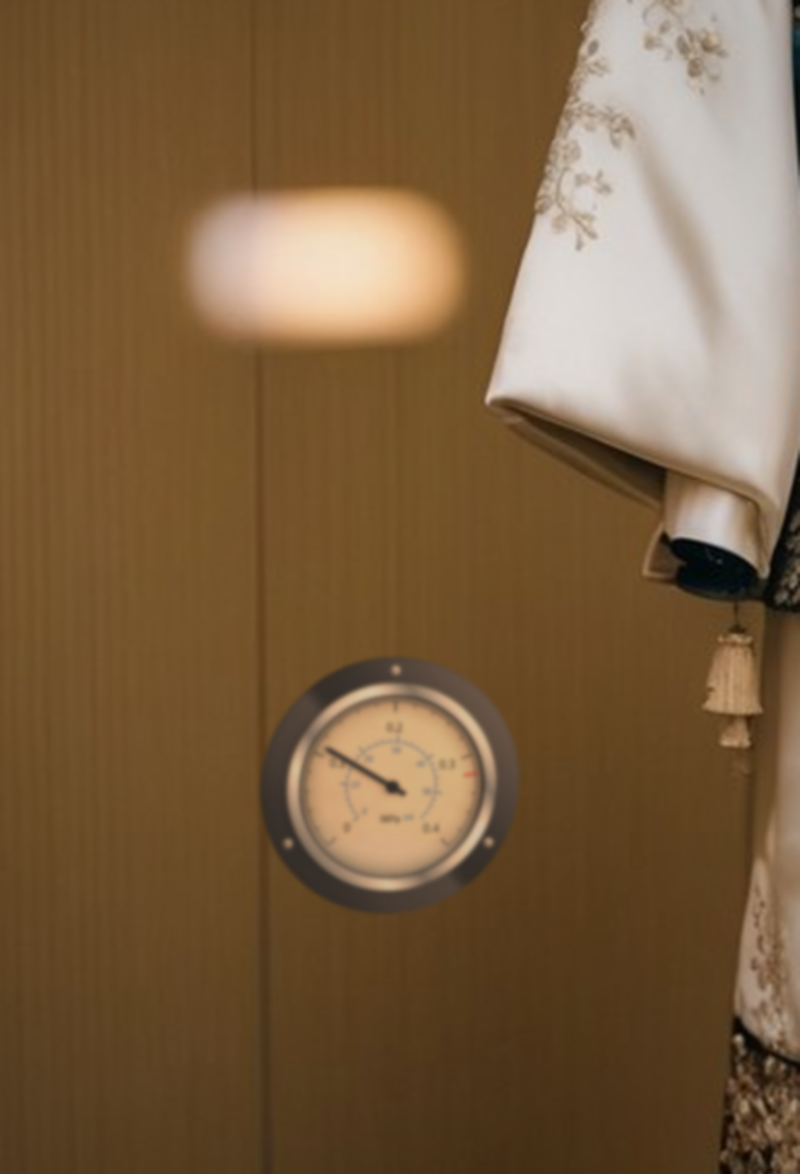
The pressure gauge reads 0.11 MPa
